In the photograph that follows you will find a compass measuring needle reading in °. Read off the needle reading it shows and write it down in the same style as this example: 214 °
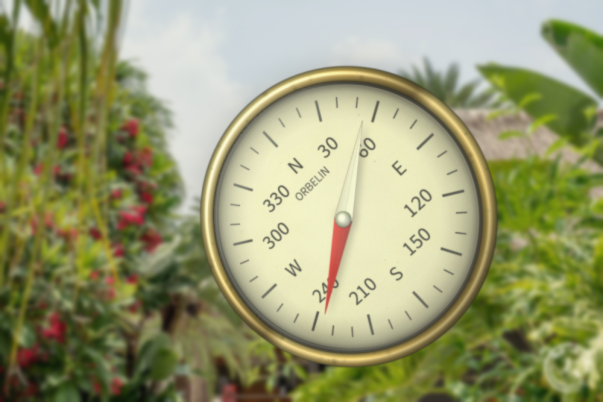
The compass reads 235 °
